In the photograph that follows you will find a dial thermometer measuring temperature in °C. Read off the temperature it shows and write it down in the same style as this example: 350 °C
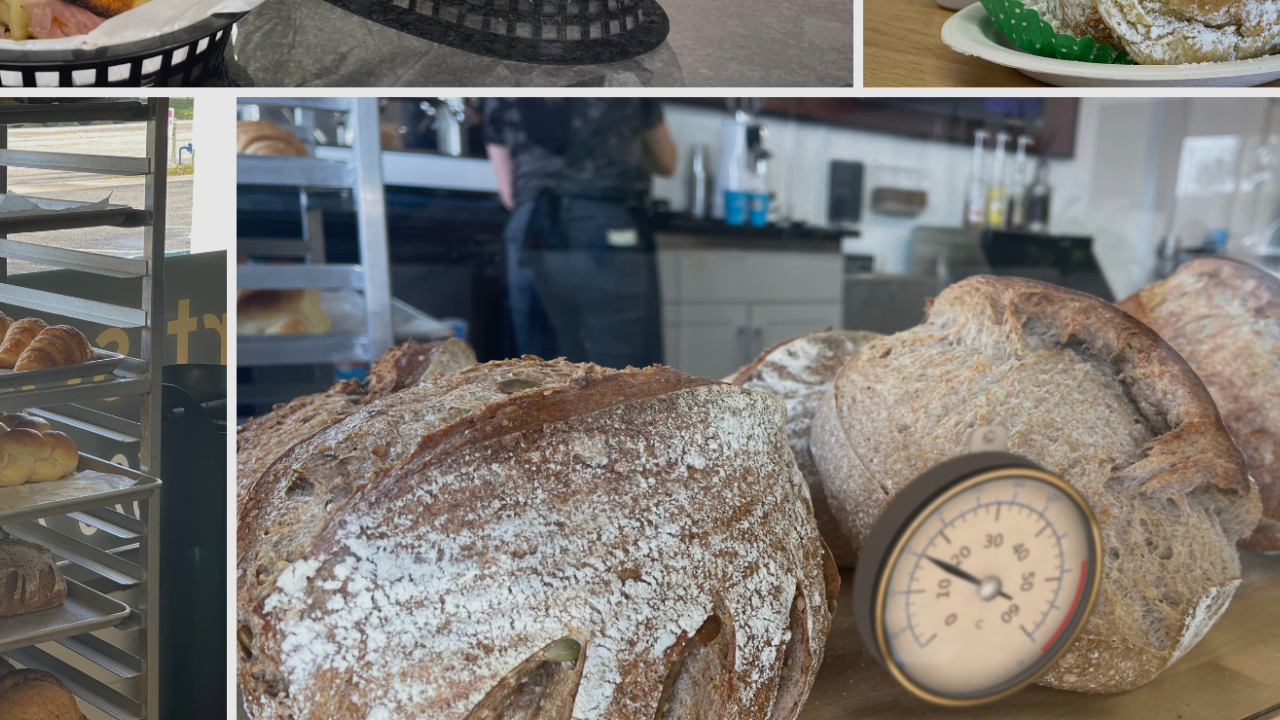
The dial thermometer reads 16 °C
